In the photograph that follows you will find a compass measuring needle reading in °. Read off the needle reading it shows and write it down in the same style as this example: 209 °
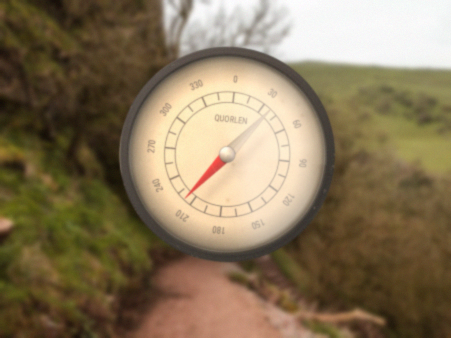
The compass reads 217.5 °
